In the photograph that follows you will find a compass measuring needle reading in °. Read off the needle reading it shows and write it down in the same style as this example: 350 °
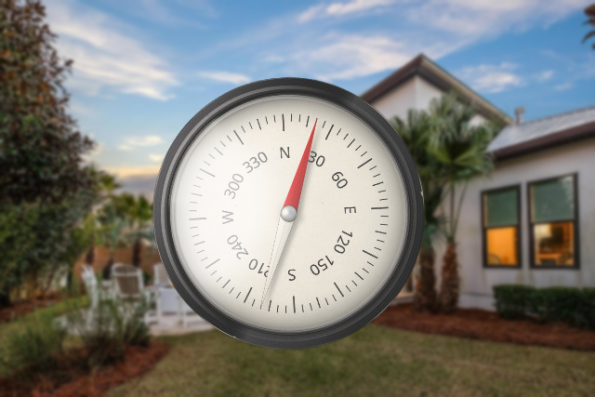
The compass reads 20 °
